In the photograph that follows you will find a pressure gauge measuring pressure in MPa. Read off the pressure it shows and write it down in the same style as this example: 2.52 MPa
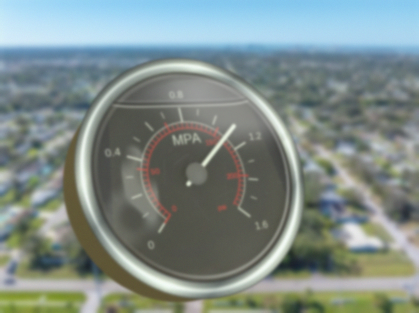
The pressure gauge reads 1.1 MPa
